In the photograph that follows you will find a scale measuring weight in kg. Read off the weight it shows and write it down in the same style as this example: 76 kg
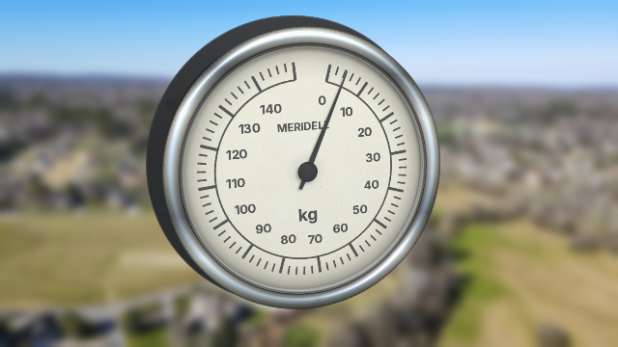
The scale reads 4 kg
